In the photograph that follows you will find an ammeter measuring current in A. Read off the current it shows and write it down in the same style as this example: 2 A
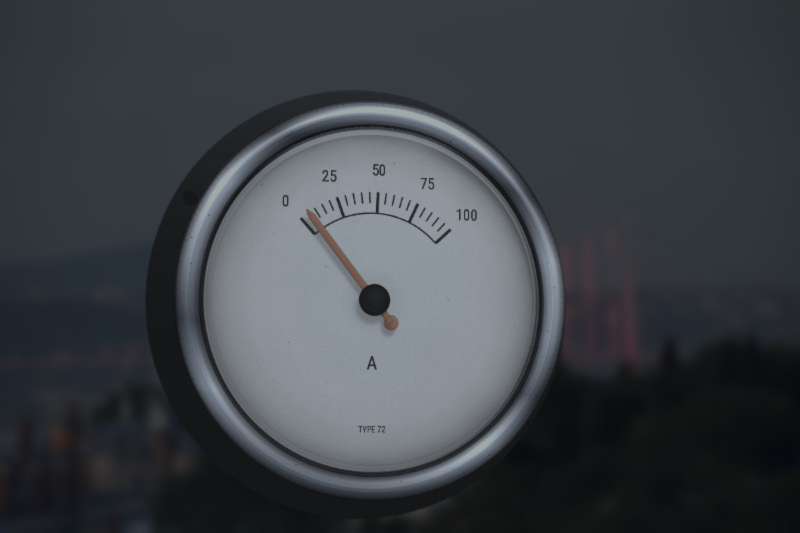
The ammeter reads 5 A
